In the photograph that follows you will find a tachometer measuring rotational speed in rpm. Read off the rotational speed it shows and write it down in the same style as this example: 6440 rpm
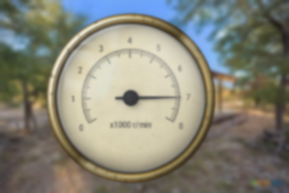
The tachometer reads 7000 rpm
